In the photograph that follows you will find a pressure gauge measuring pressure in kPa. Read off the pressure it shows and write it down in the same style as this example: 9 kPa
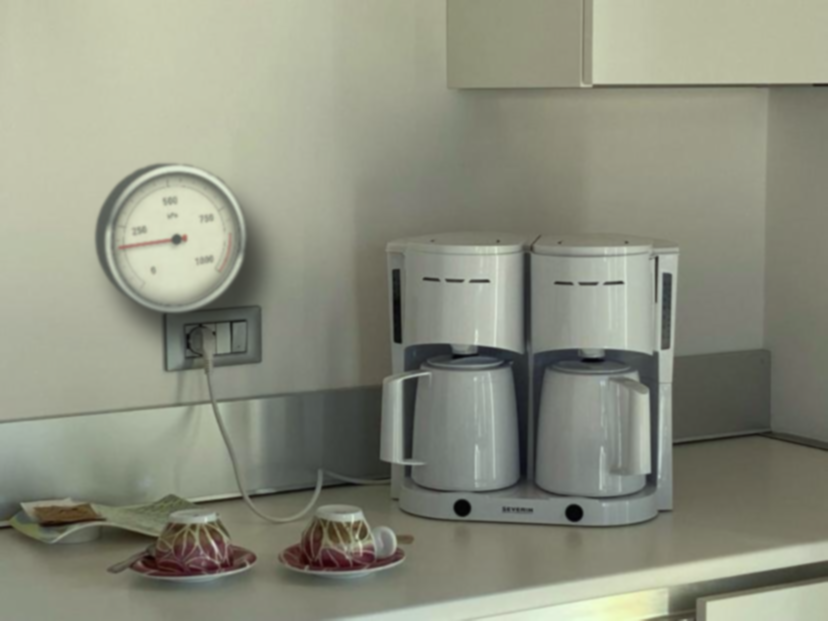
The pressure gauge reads 175 kPa
